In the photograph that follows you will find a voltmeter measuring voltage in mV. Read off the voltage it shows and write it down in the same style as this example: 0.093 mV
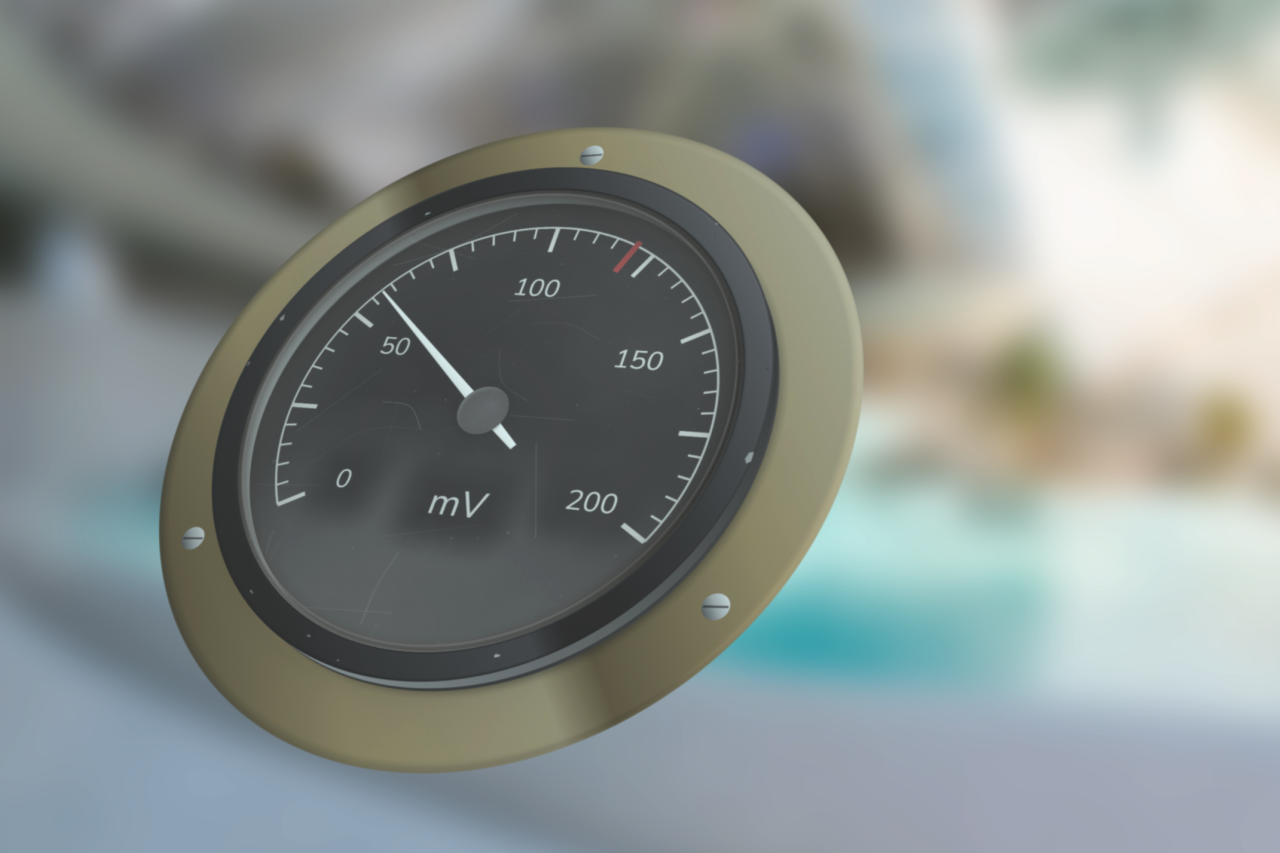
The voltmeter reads 57.5 mV
